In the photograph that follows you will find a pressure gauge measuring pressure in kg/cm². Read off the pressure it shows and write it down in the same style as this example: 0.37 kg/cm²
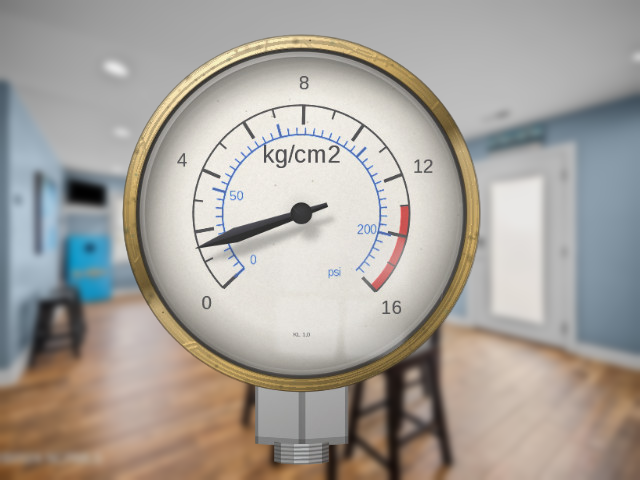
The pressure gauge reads 1.5 kg/cm²
